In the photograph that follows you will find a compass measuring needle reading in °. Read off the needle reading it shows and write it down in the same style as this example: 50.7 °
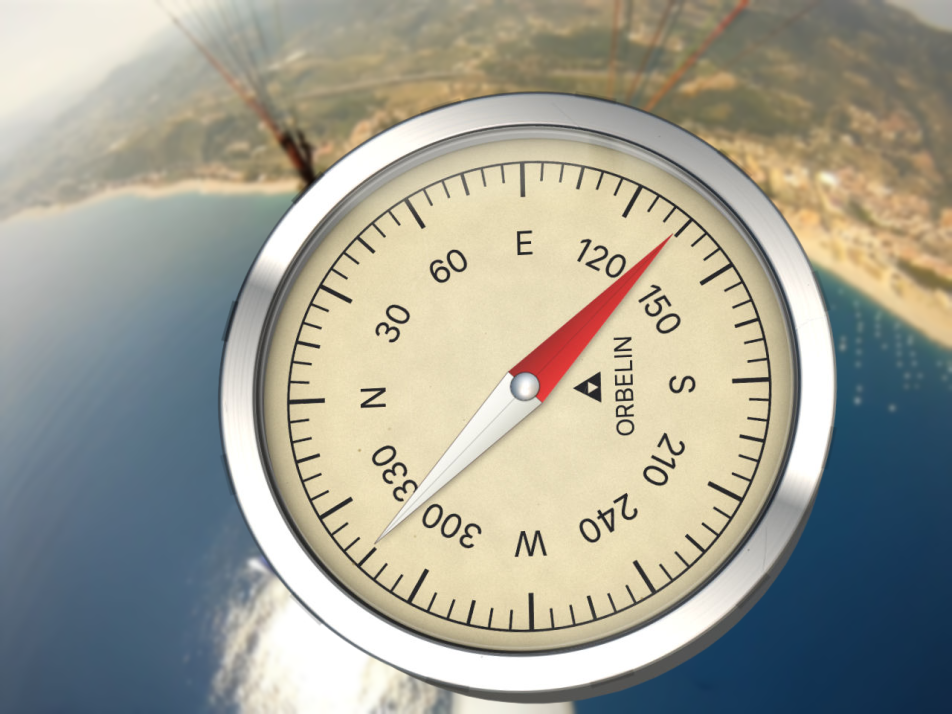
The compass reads 135 °
